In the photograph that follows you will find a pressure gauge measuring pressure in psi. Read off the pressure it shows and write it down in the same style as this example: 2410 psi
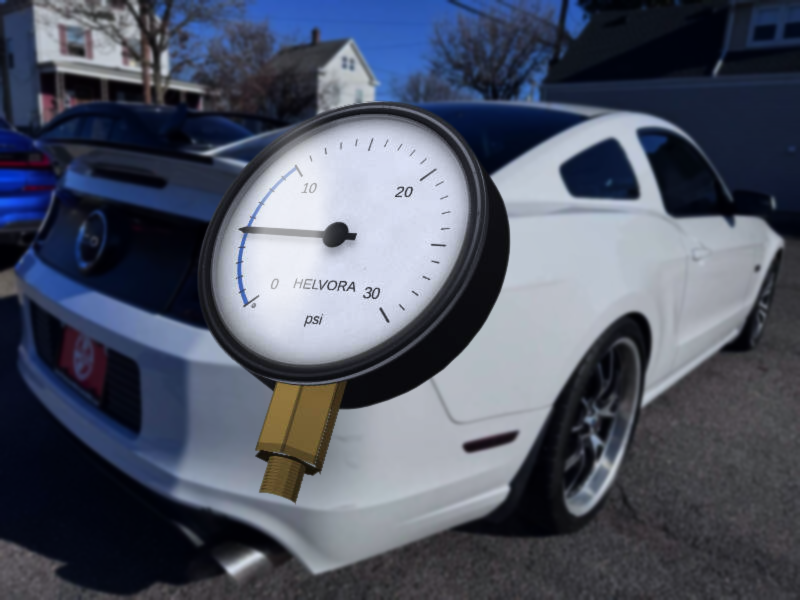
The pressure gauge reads 5 psi
